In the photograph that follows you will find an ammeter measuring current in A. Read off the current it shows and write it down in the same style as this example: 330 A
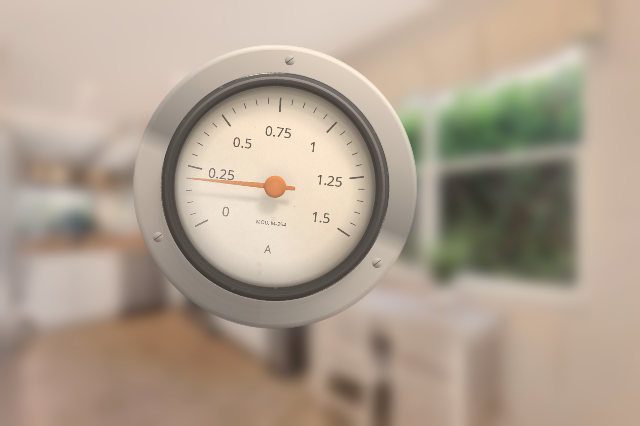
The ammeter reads 0.2 A
